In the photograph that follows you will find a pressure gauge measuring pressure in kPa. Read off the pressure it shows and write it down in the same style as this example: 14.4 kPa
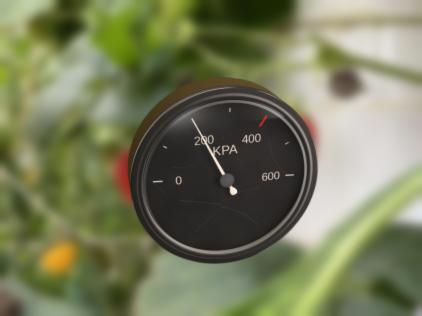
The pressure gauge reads 200 kPa
